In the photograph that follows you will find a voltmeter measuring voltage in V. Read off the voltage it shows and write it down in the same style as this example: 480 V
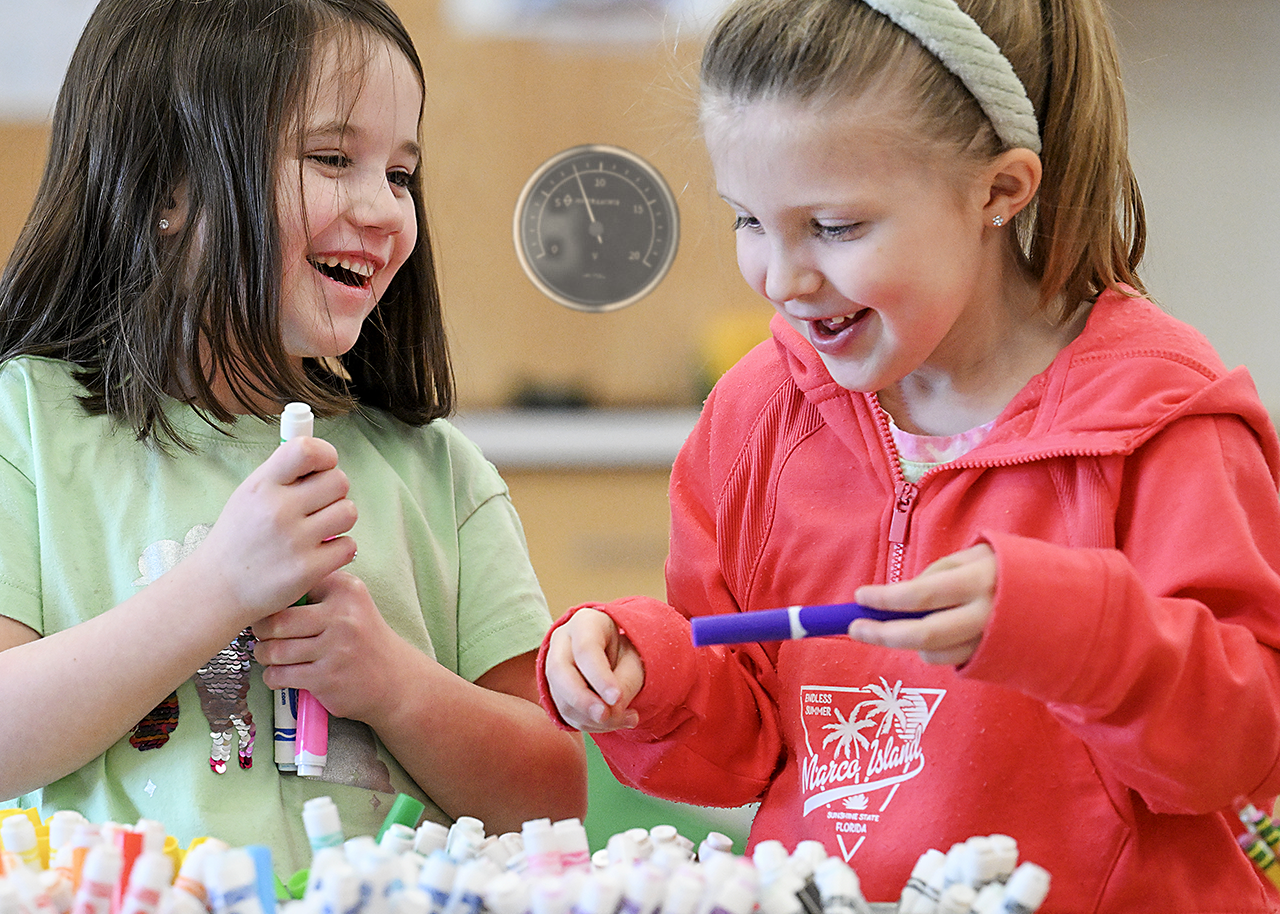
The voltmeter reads 8 V
